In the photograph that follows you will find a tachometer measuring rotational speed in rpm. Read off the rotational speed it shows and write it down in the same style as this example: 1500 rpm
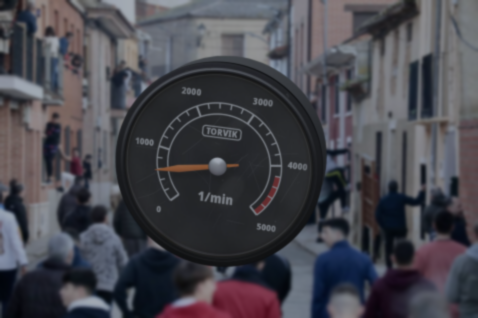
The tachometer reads 600 rpm
